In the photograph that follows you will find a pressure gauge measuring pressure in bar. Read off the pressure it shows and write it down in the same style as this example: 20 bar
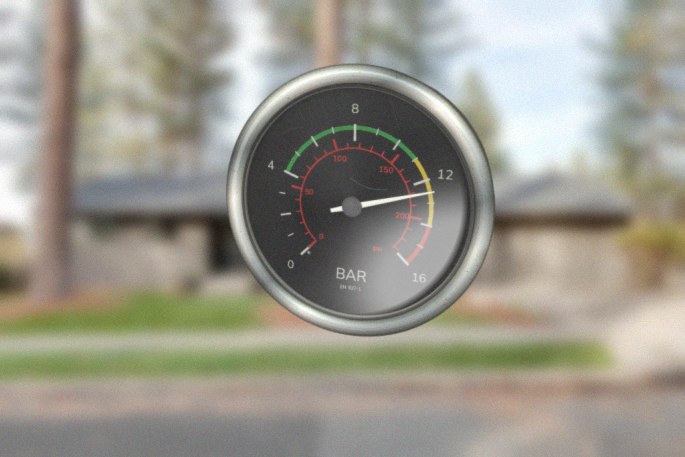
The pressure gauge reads 12.5 bar
